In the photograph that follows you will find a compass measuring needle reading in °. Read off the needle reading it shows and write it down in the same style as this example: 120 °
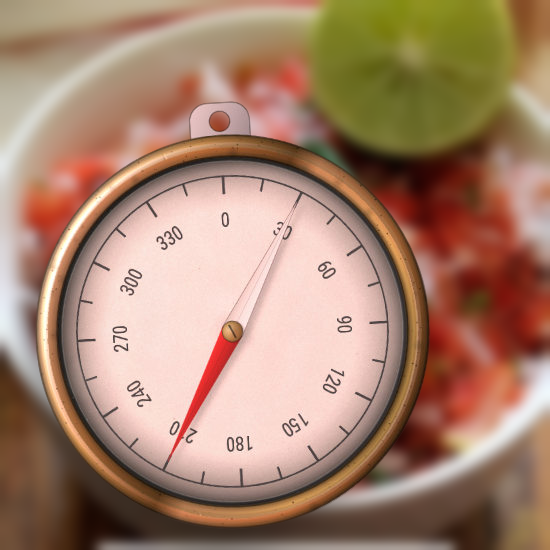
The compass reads 210 °
